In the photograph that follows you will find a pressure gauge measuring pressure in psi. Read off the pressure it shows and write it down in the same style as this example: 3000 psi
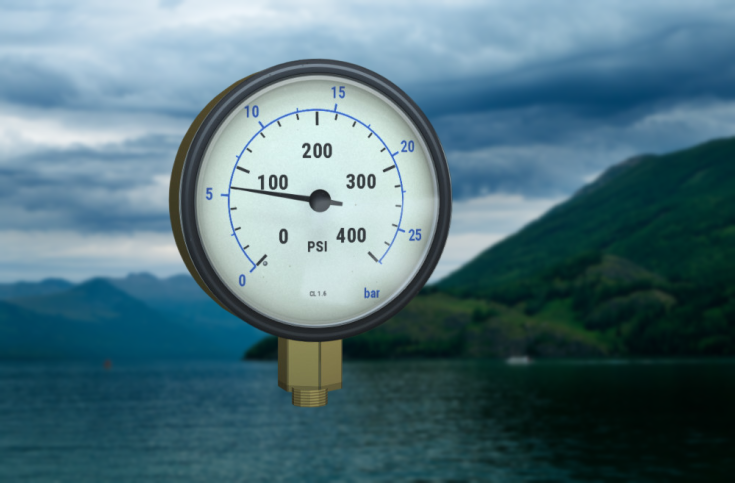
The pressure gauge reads 80 psi
